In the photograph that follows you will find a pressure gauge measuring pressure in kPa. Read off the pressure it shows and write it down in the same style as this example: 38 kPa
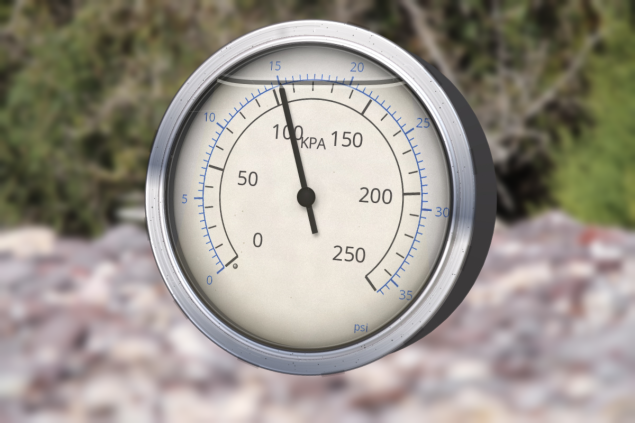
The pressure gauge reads 105 kPa
